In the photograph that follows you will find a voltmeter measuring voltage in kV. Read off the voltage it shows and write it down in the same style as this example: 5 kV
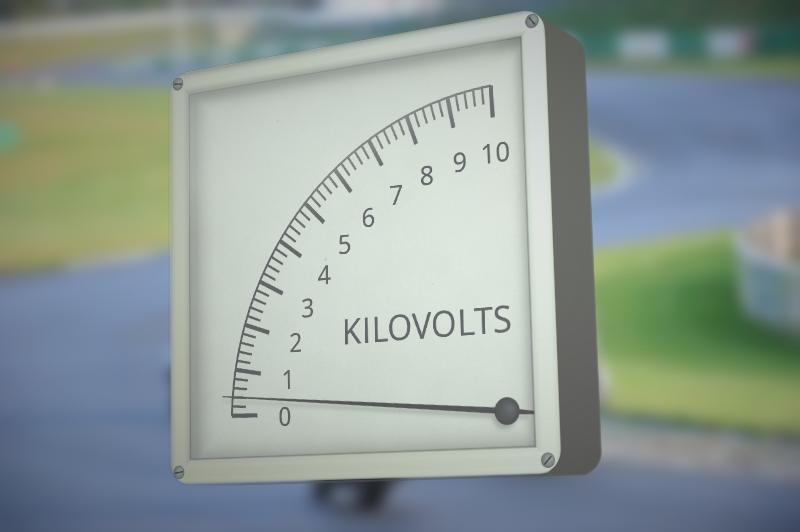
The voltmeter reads 0.4 kV
